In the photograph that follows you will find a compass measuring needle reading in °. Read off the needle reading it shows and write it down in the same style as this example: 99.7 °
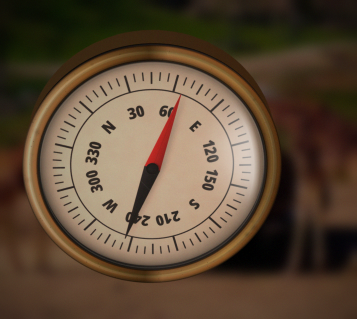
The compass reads 65 °
